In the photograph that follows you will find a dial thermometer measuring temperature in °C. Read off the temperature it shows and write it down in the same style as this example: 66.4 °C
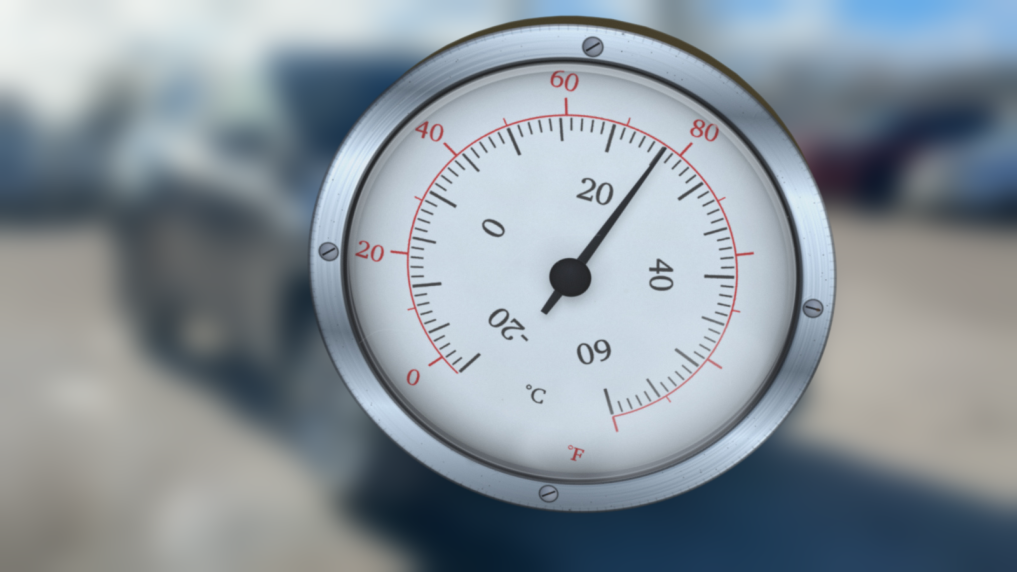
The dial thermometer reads 25 °C
